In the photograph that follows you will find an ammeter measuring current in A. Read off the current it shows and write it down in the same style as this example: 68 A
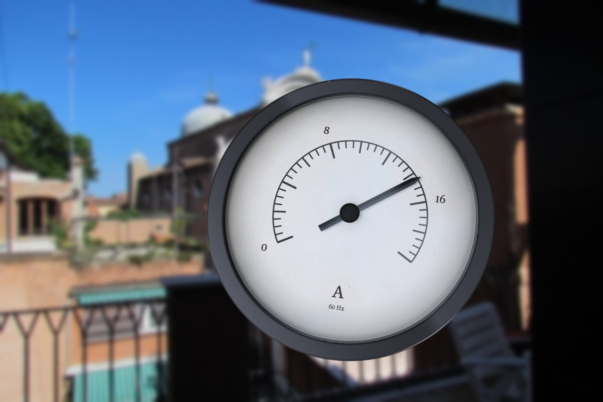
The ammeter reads 14.5 A
